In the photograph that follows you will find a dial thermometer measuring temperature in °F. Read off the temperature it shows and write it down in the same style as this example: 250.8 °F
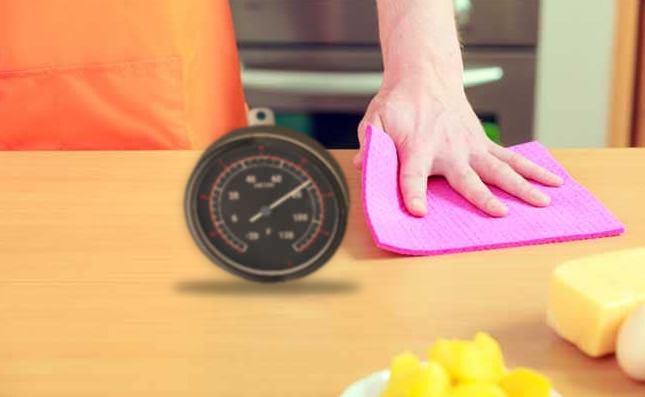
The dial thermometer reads 76 °F
